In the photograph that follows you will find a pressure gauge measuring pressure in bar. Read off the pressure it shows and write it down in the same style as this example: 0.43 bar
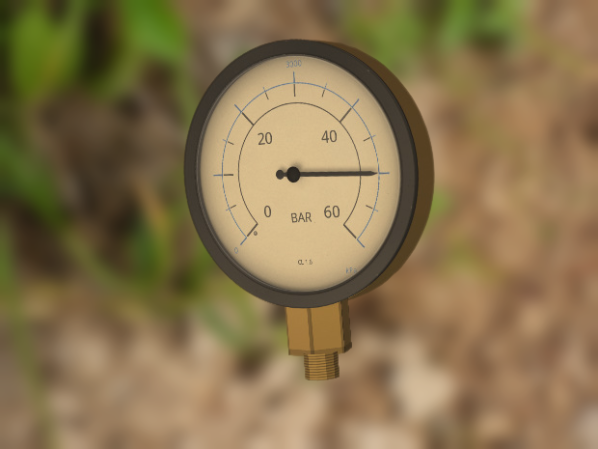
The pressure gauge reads 50 bar
